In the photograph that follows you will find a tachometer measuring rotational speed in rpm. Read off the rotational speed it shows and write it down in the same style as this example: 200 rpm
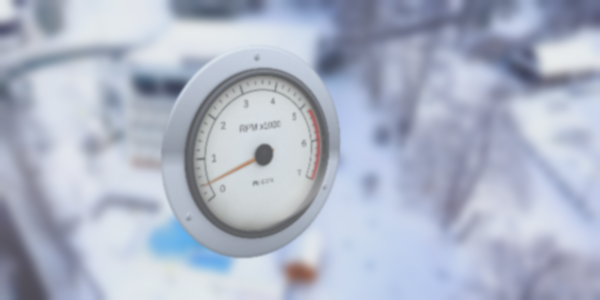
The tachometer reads 400 rpm
